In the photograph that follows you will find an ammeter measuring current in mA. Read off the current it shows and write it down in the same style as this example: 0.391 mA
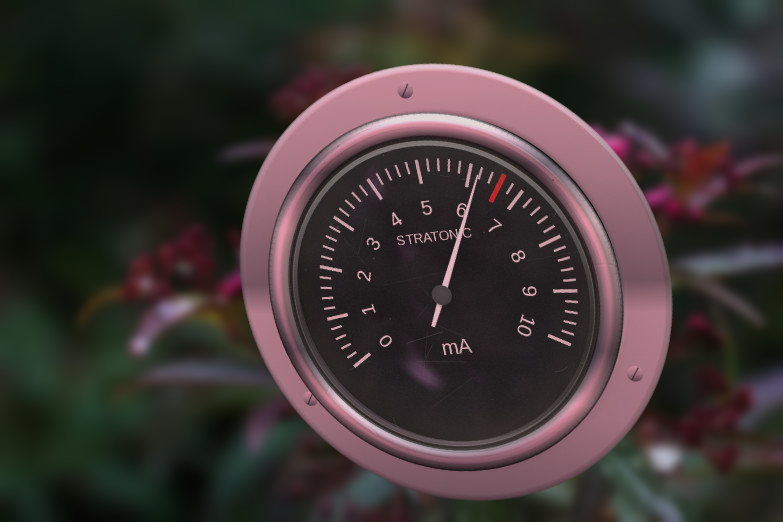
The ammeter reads 6.2 mA
